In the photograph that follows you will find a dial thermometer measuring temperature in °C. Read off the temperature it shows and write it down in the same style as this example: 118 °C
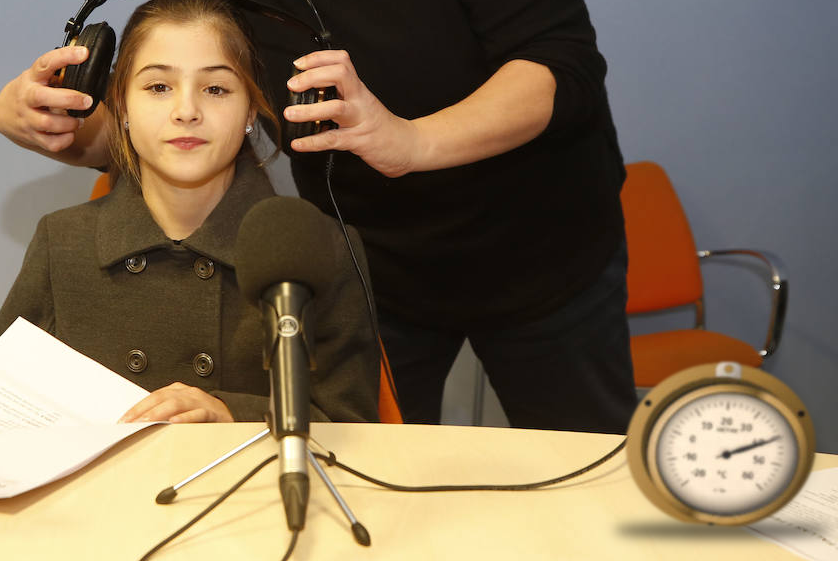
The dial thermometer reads 40 °C
